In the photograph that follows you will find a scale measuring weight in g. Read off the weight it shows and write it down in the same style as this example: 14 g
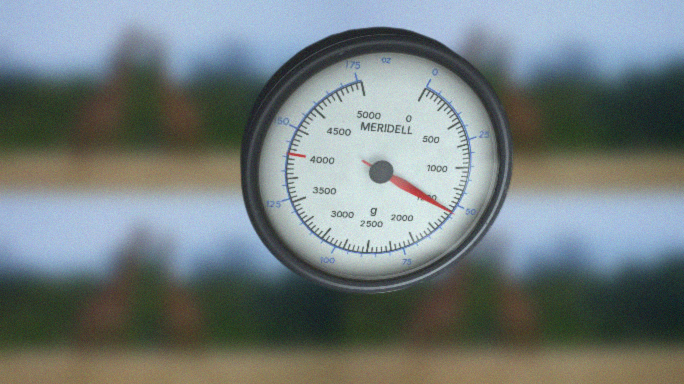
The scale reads 1500 g
